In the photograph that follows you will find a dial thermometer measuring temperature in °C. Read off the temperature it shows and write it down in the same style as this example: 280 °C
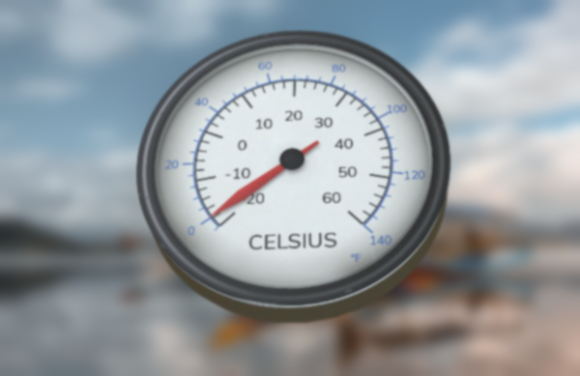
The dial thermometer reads -18 °C
